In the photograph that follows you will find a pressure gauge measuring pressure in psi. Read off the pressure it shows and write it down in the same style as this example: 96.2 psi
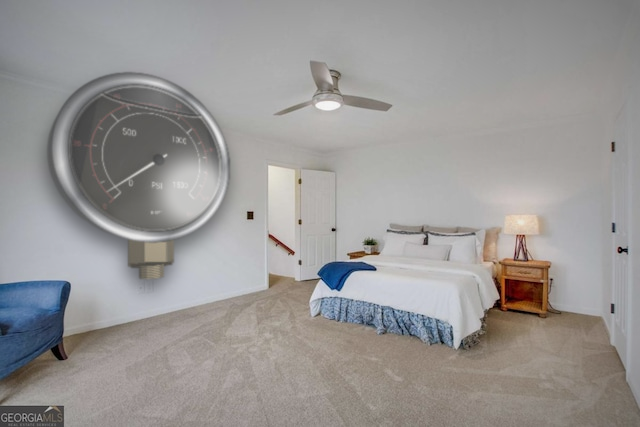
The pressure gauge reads 50 psi
